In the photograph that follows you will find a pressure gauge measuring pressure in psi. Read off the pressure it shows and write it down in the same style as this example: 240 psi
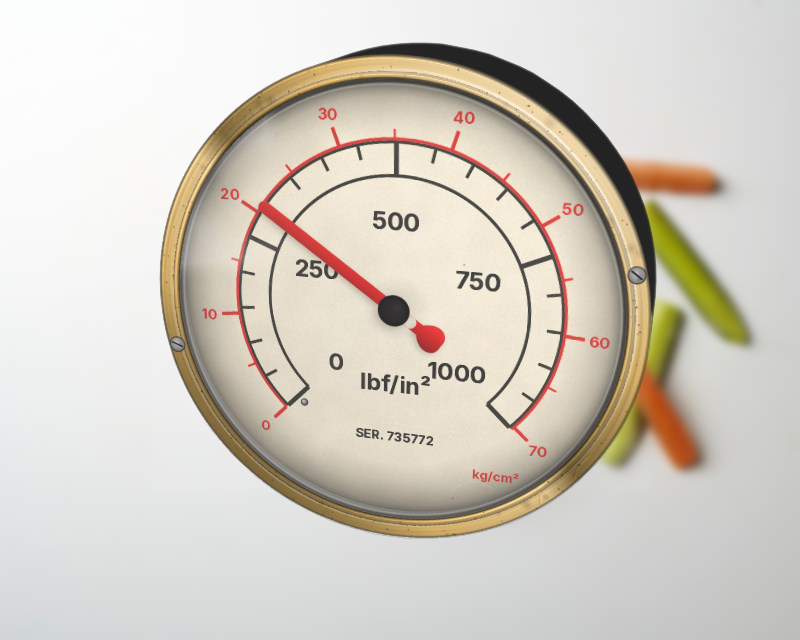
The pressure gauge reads 300 psi
